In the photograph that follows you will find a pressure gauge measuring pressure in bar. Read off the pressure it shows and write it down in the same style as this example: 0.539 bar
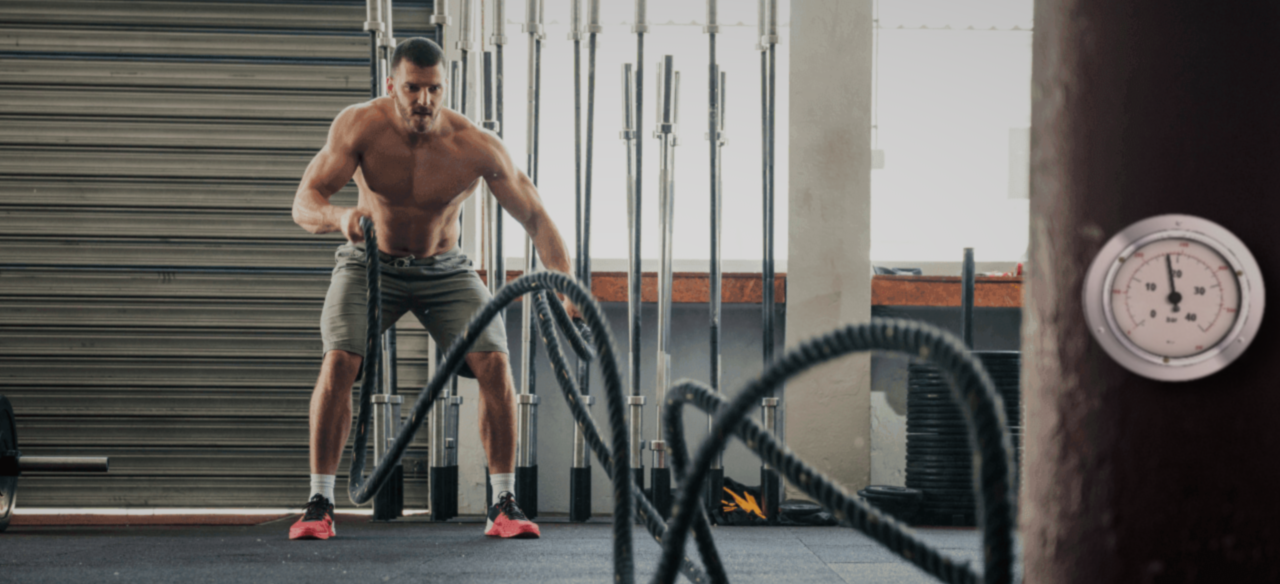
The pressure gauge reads 18 bar
